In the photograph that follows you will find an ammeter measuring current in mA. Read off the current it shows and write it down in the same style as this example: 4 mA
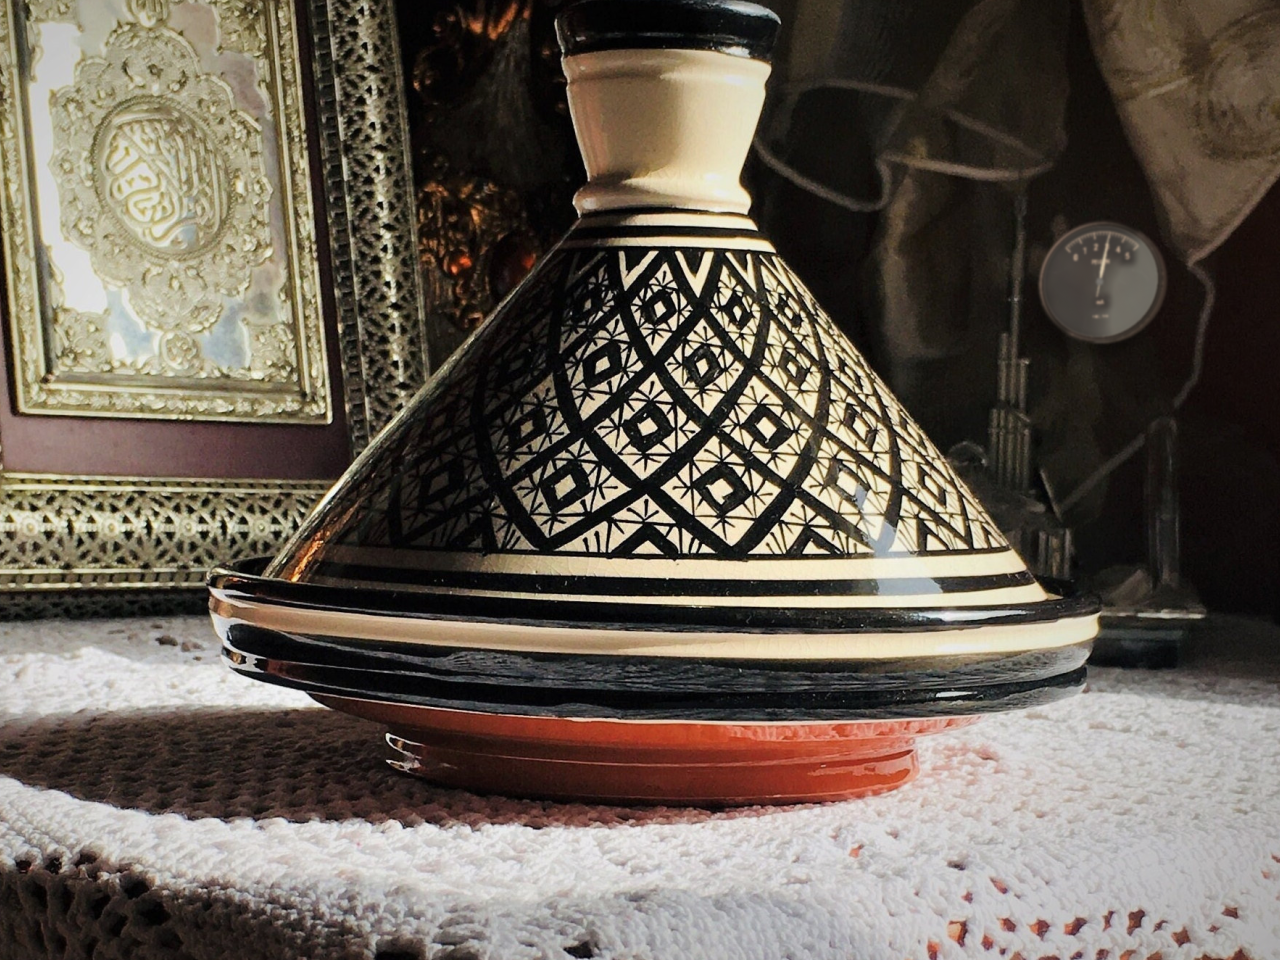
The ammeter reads 3 mA
